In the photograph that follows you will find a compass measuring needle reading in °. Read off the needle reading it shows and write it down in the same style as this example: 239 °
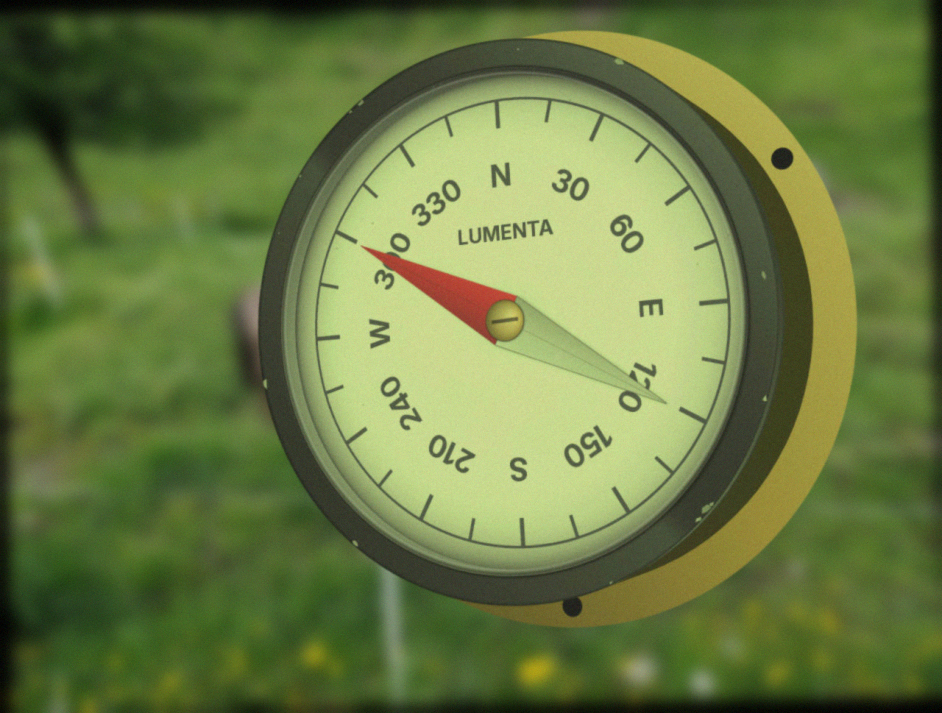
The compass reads 300 °
